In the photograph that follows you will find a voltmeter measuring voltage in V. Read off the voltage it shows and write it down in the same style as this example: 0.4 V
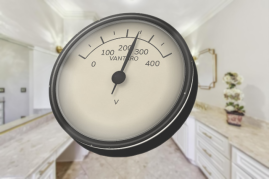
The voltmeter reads 250 V
